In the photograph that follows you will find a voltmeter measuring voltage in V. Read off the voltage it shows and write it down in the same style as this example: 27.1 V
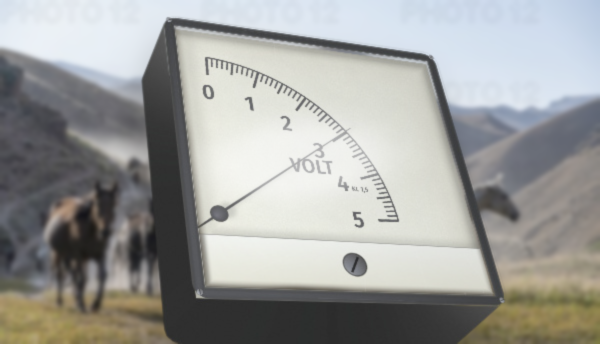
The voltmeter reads 3 V
